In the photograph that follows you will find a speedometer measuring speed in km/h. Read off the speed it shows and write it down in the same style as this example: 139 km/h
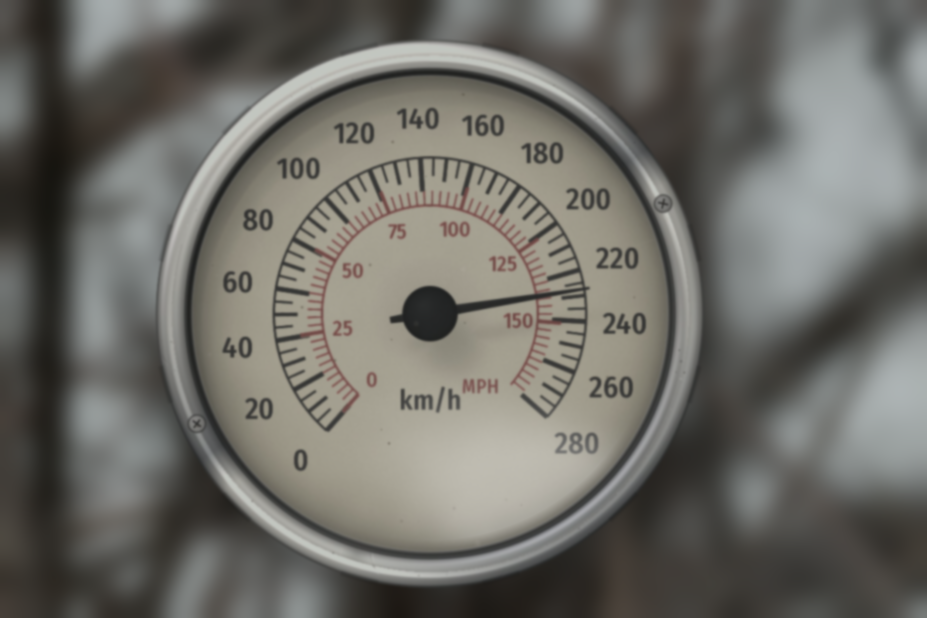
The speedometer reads 227.5 km/h
